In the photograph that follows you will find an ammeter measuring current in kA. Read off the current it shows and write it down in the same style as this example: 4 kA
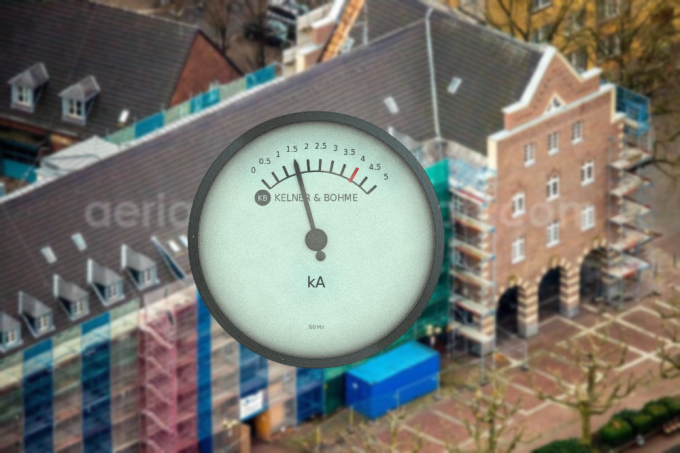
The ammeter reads 1.5 kA
